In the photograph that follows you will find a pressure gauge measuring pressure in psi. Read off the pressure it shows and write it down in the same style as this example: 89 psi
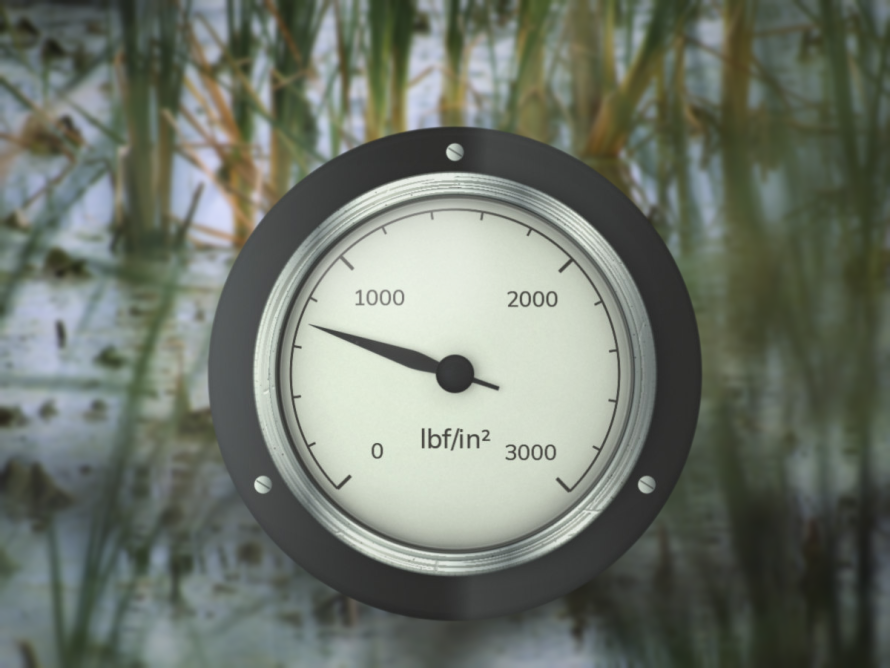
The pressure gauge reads 700 psi
